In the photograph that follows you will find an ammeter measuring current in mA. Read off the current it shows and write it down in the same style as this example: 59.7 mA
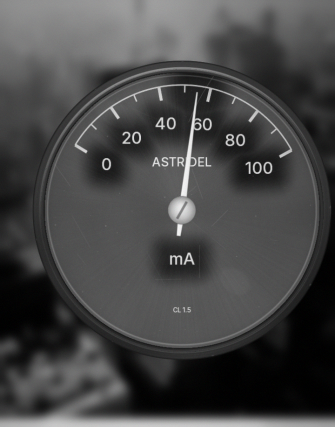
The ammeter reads 55 mA
